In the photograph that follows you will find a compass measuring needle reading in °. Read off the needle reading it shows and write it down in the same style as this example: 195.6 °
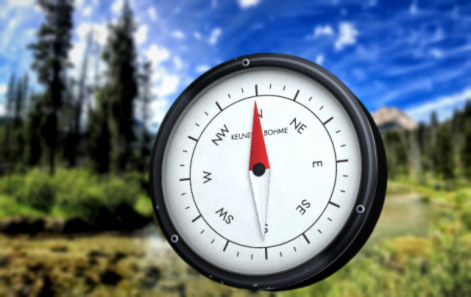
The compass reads 0 °
